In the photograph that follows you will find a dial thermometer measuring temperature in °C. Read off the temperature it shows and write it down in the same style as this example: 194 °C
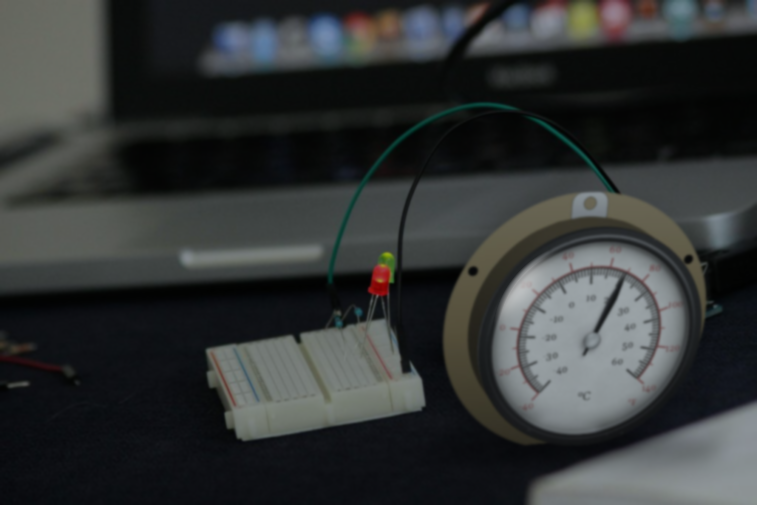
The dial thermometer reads 20 °C
